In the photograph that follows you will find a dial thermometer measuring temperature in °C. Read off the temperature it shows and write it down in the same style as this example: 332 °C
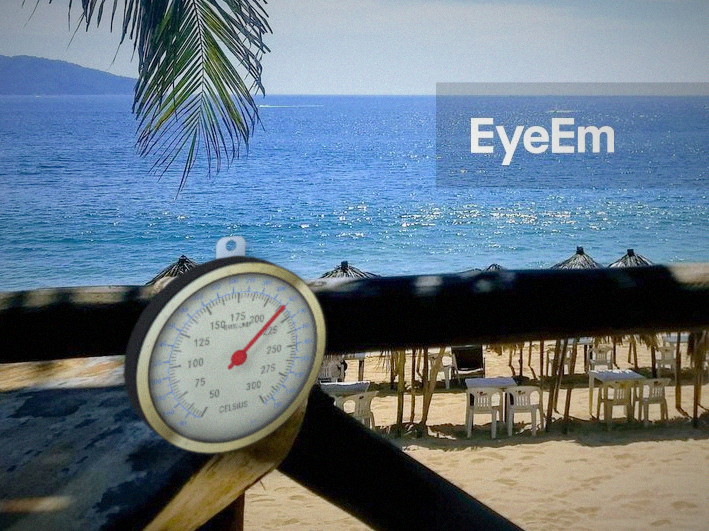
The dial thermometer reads 212.5 °C
